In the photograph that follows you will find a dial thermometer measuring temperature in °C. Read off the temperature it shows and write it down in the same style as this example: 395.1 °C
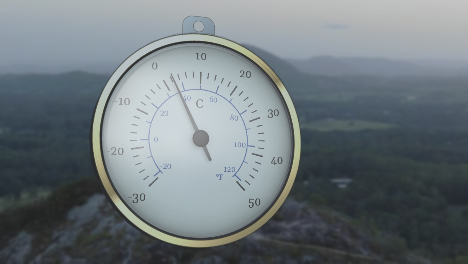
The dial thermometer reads 2 °C
